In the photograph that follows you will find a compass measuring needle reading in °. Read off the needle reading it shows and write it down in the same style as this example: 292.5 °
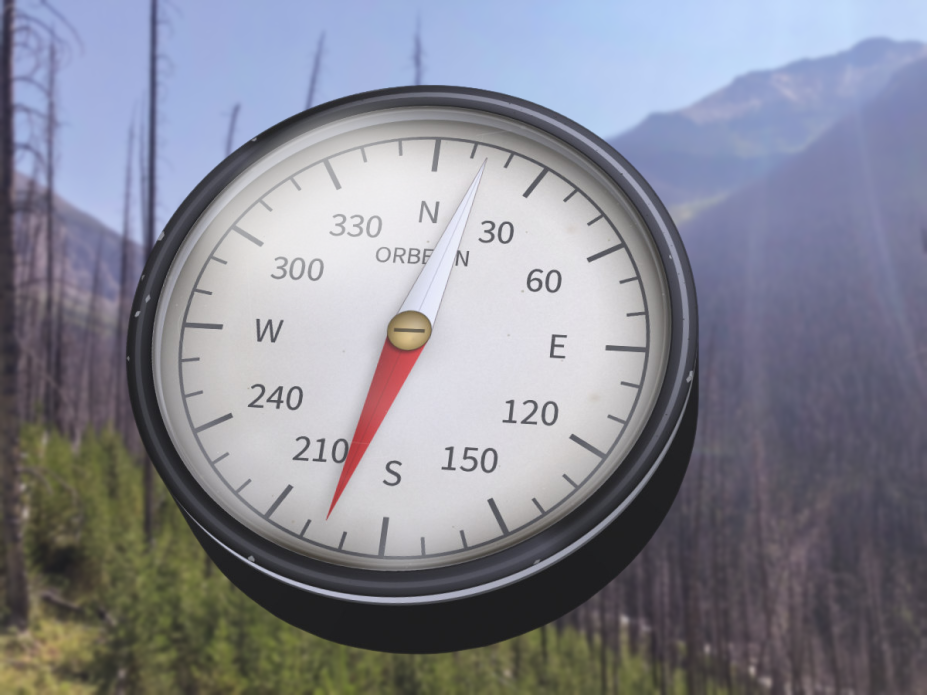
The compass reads 195 °
